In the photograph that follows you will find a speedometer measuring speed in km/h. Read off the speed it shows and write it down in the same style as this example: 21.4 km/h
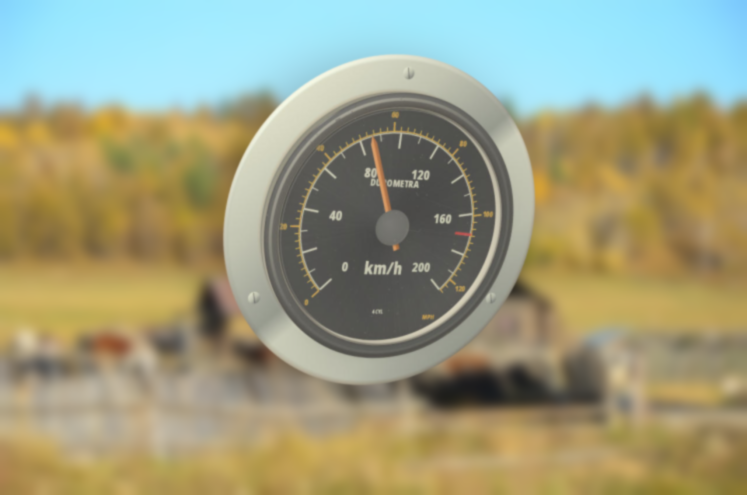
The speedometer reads 85 km/h
